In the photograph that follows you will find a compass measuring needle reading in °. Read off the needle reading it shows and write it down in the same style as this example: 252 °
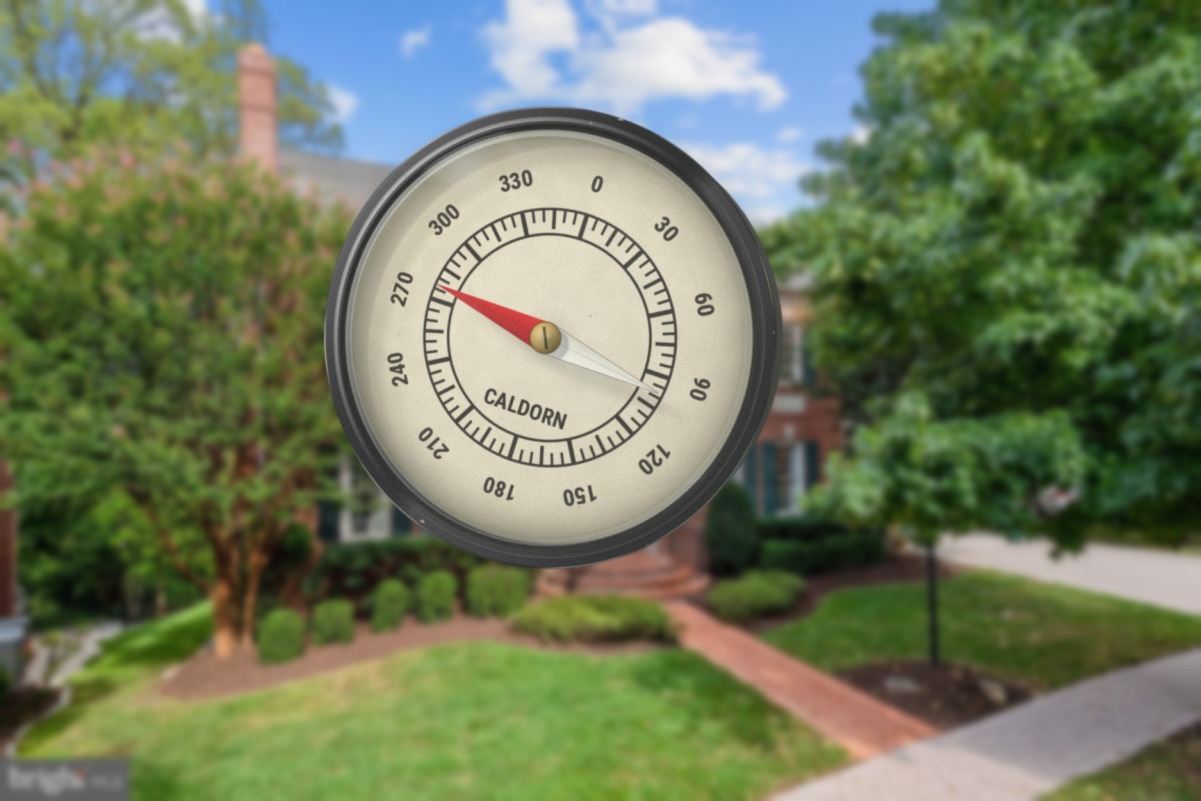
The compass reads 277.5 °
